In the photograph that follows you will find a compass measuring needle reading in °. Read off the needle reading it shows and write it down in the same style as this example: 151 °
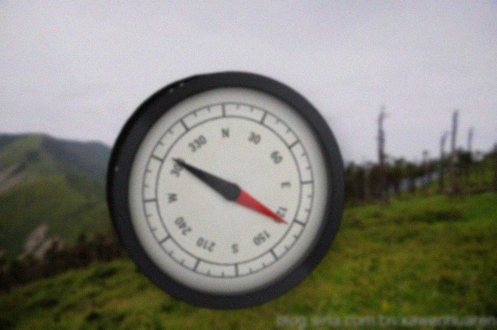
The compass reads 125 °
